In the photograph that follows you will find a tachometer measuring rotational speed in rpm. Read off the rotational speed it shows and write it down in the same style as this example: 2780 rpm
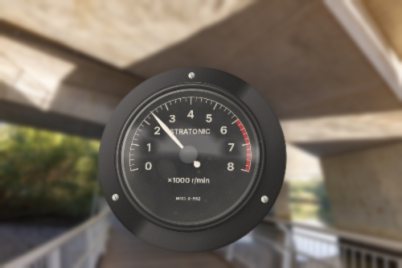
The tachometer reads 2400 rpm
